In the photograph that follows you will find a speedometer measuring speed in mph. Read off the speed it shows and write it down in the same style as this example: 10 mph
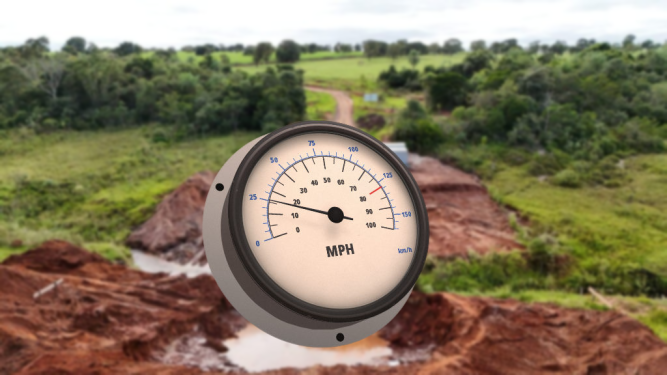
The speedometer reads 15 mph
